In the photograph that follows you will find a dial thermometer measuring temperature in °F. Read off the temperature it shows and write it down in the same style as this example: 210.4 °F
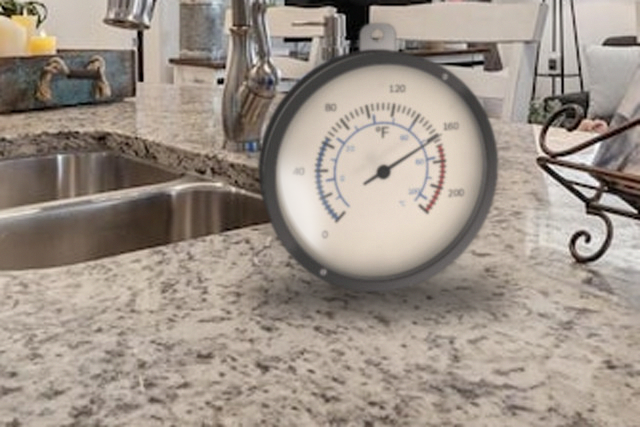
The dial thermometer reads 160 °F
